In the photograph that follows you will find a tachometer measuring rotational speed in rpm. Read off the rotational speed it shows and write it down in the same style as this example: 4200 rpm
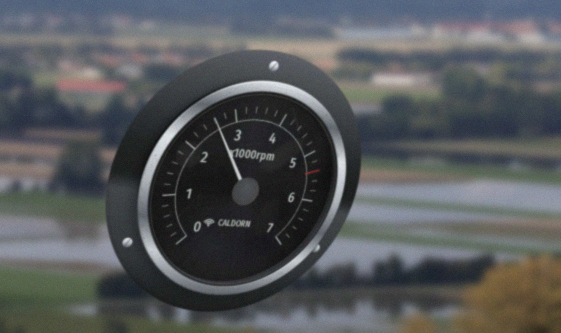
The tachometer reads 2600 rpm
